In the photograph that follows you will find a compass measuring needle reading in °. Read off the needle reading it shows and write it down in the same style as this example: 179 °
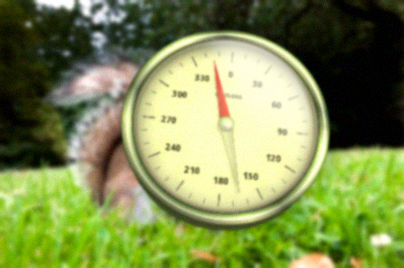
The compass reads 345 °
